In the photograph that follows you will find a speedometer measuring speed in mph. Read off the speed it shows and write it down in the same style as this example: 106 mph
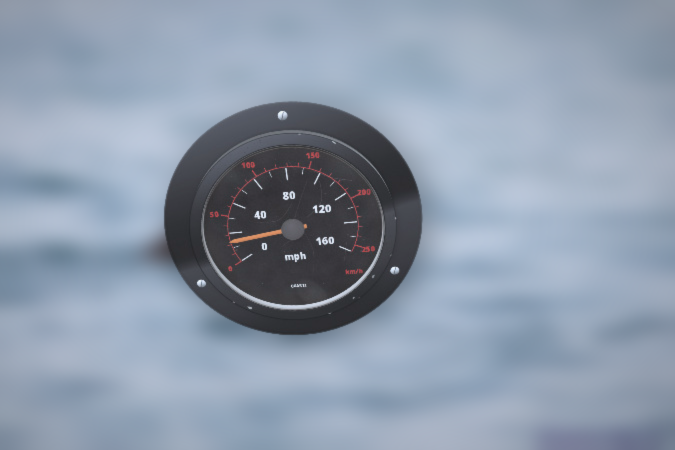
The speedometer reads 15 mph
